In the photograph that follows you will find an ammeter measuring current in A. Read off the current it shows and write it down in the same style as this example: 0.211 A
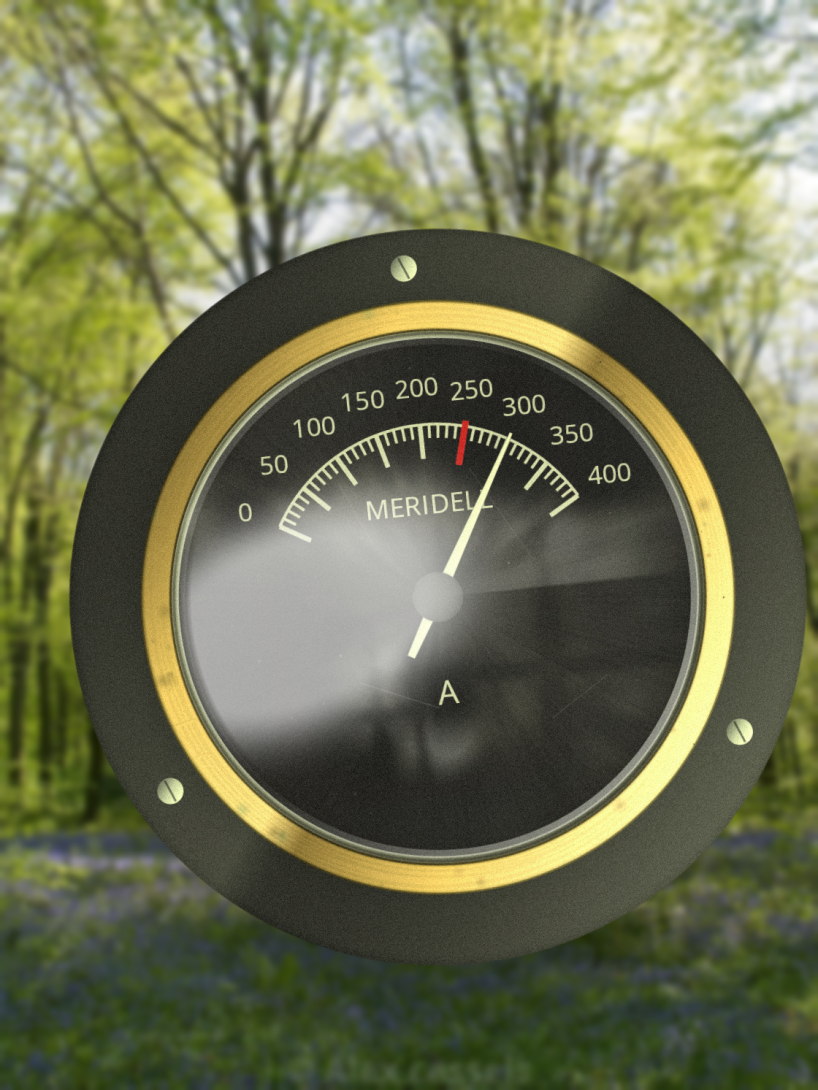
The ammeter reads 300 A
